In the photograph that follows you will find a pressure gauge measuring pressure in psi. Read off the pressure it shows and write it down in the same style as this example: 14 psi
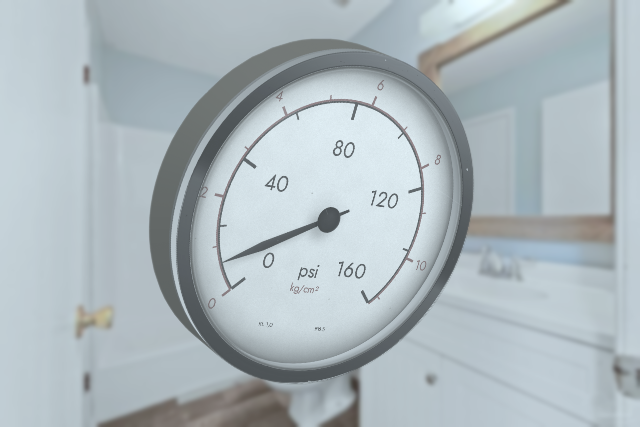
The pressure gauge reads 10 psi
